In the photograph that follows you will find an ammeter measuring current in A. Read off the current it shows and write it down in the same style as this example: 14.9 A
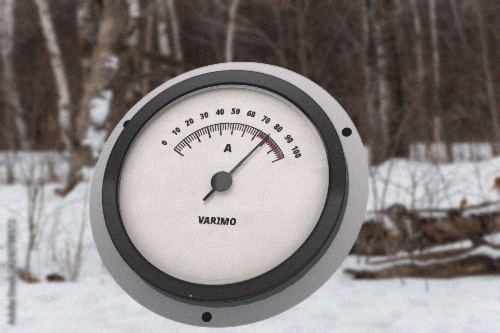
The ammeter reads 80 A
